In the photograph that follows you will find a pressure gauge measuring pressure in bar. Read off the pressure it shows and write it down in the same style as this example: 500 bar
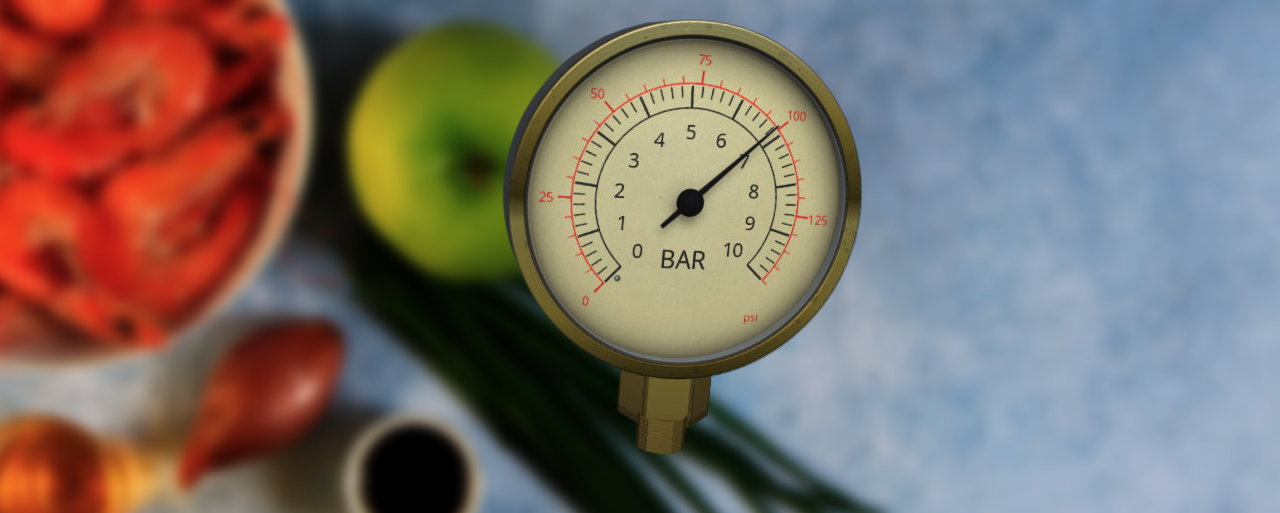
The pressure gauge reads 6.8 bar
